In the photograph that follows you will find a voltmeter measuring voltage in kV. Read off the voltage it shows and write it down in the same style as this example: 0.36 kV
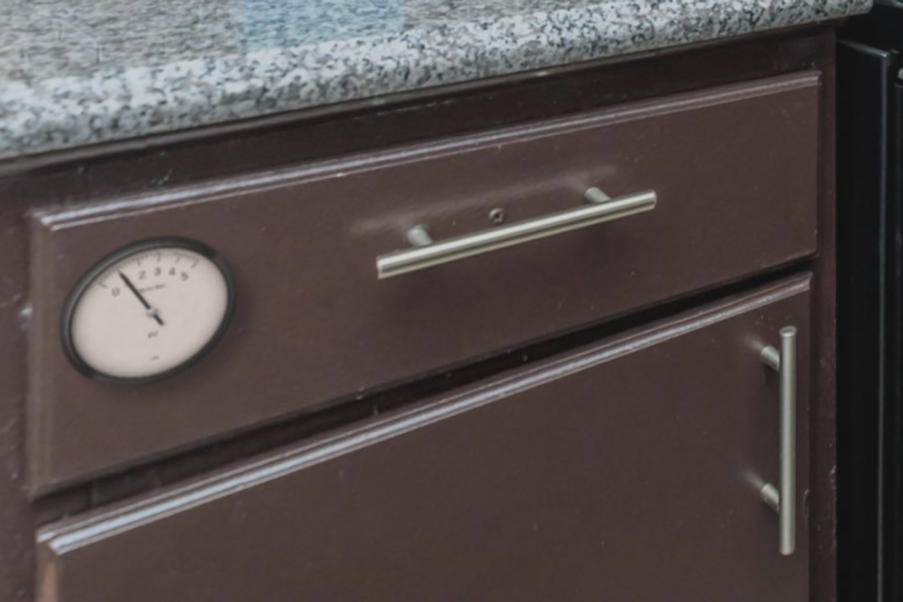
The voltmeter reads 1 kV
